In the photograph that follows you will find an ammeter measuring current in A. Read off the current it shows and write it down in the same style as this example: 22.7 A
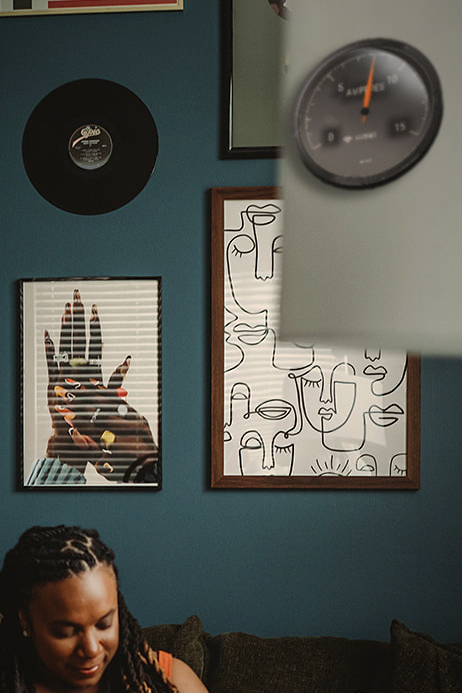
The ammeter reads 8 A
